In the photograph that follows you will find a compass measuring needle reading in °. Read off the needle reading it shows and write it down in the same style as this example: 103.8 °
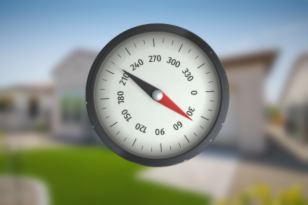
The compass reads 40 °
